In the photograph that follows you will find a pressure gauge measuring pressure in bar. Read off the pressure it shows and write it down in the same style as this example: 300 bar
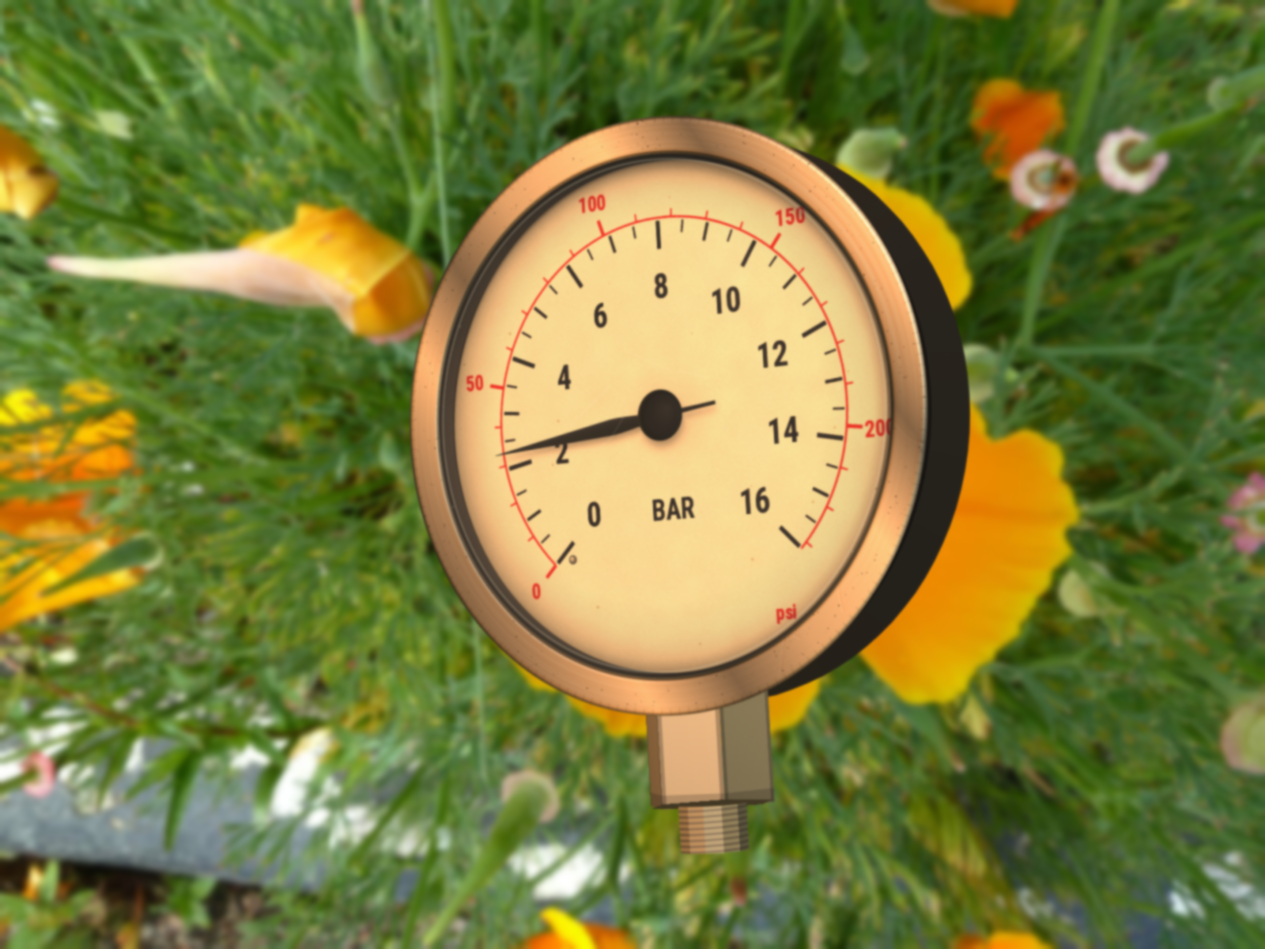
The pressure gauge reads 2.25 bar
